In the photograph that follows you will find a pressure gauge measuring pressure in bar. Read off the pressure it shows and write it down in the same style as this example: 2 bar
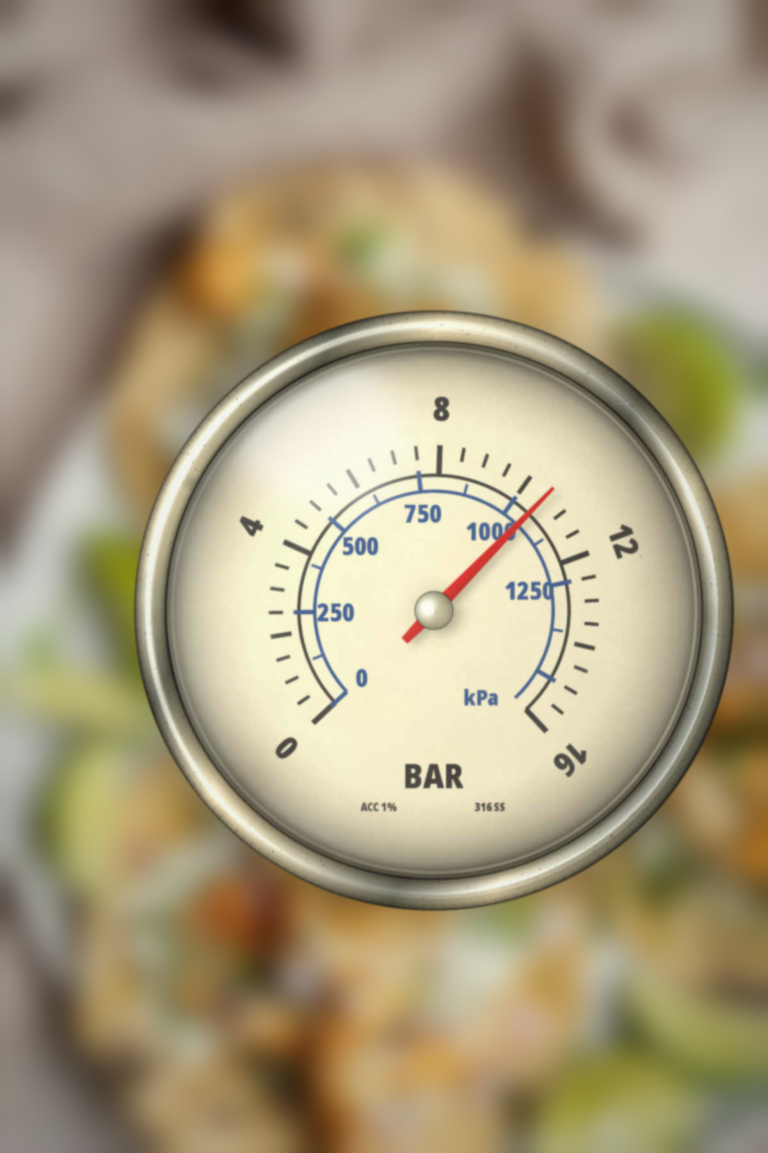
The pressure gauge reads 10.5 bar
